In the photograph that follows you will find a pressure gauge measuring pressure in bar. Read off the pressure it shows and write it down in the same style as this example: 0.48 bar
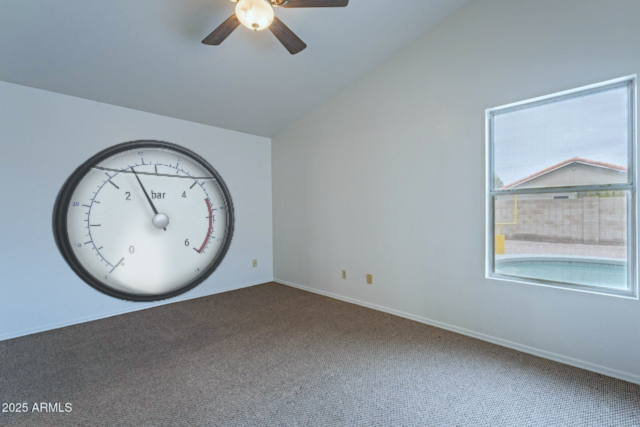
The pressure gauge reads 2.5 bar
